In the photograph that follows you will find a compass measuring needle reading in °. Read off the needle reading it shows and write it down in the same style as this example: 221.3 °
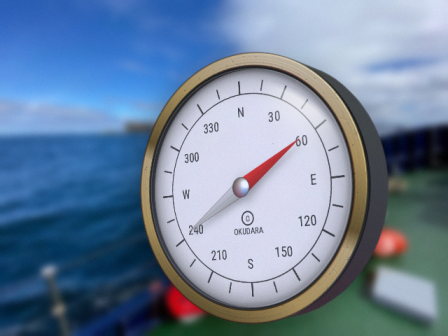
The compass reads 60 °
